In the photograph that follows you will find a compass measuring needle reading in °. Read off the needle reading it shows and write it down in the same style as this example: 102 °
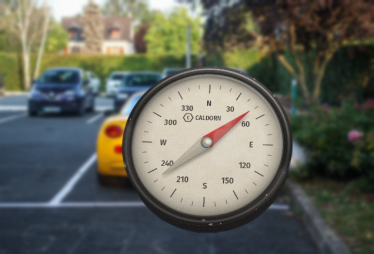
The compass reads 50 °
